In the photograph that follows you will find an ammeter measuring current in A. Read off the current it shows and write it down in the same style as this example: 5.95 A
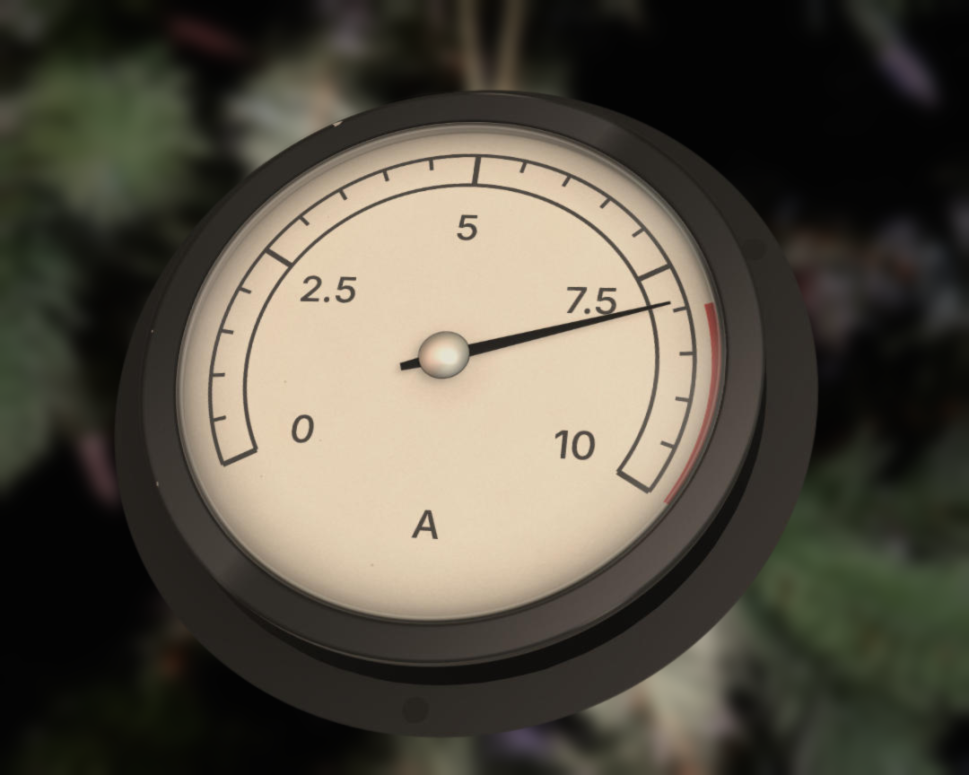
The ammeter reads 8 A
